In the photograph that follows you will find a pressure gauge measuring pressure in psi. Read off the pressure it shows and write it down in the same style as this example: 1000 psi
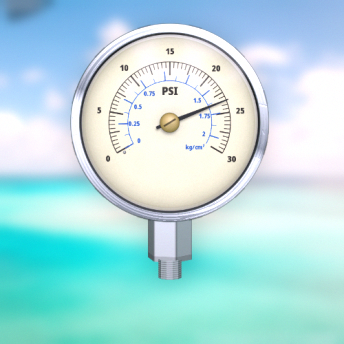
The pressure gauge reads 23.5 psi
